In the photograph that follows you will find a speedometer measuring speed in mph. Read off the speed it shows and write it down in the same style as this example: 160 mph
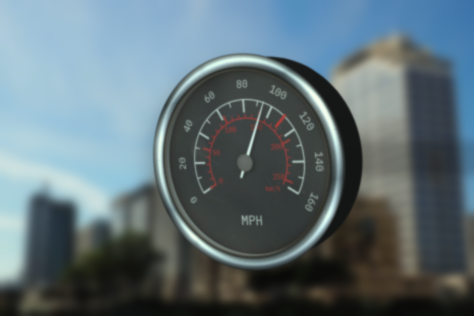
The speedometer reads 95 mph
